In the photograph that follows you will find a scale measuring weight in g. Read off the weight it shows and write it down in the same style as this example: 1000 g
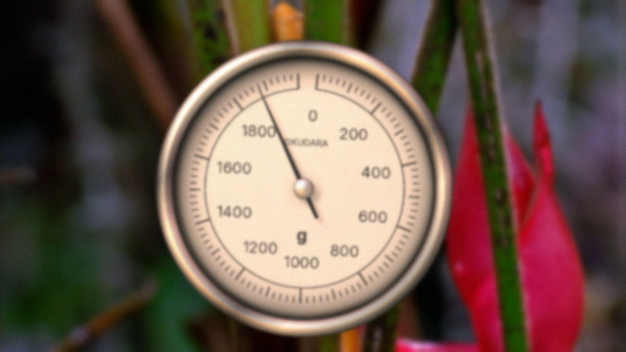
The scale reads 1880 g
